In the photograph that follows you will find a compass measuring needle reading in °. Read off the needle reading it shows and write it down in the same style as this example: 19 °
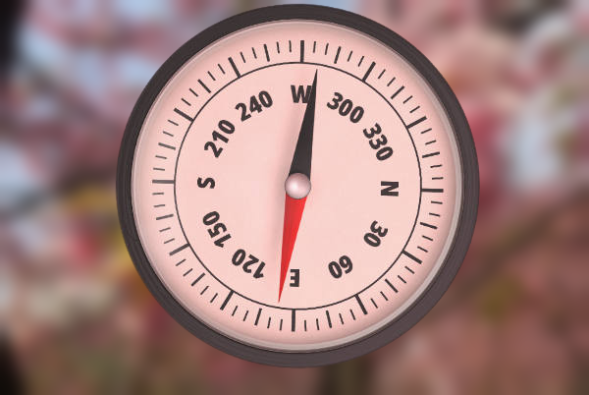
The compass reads 97.5 °
